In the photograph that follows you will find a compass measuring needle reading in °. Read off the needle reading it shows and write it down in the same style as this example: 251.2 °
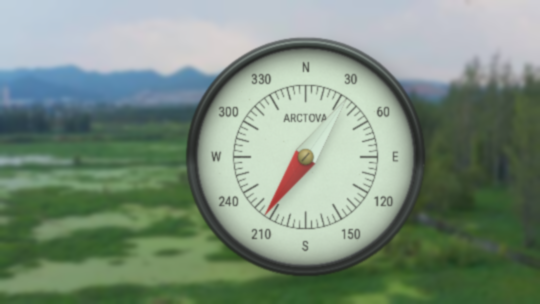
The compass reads 215 °
